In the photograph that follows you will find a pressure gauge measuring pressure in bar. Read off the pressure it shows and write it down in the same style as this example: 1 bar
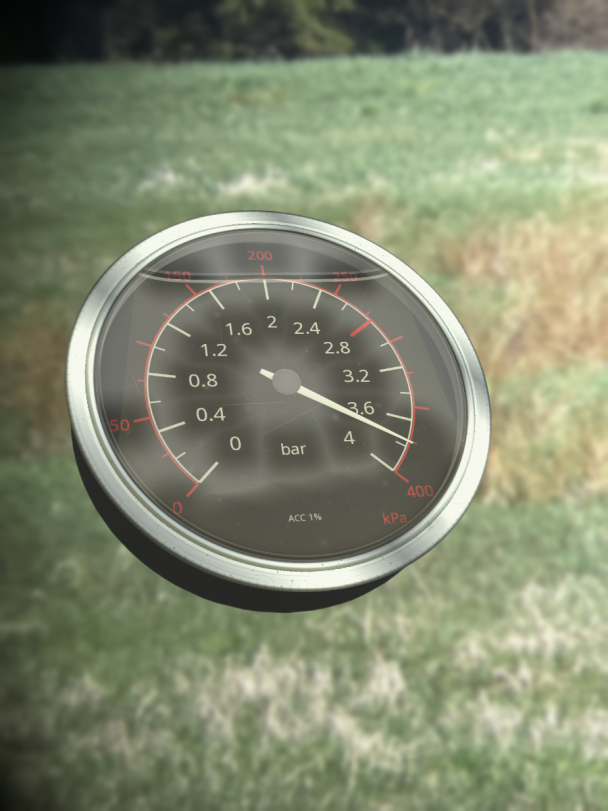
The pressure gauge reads 3.8 bar
